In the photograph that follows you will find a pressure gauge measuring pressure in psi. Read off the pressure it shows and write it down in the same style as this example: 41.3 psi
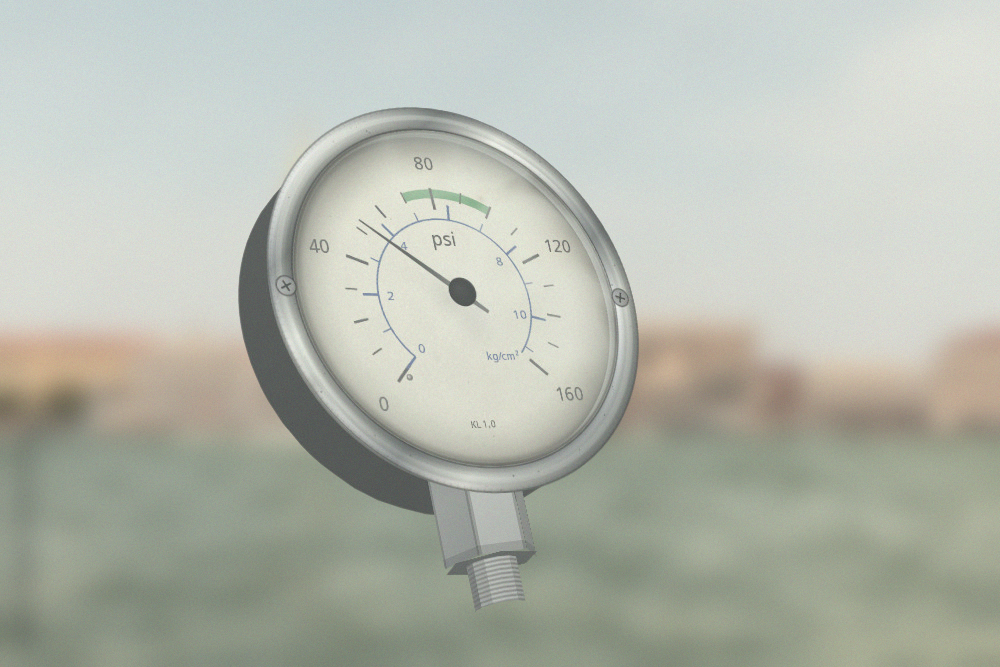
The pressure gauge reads 50 psi
